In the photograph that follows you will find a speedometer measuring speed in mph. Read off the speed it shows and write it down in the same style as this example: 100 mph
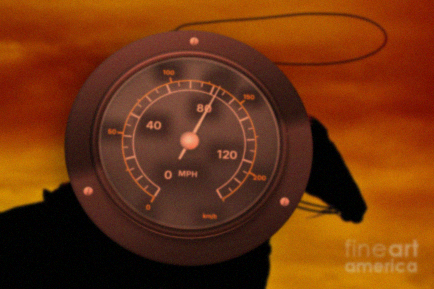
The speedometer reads 82.5 mph
